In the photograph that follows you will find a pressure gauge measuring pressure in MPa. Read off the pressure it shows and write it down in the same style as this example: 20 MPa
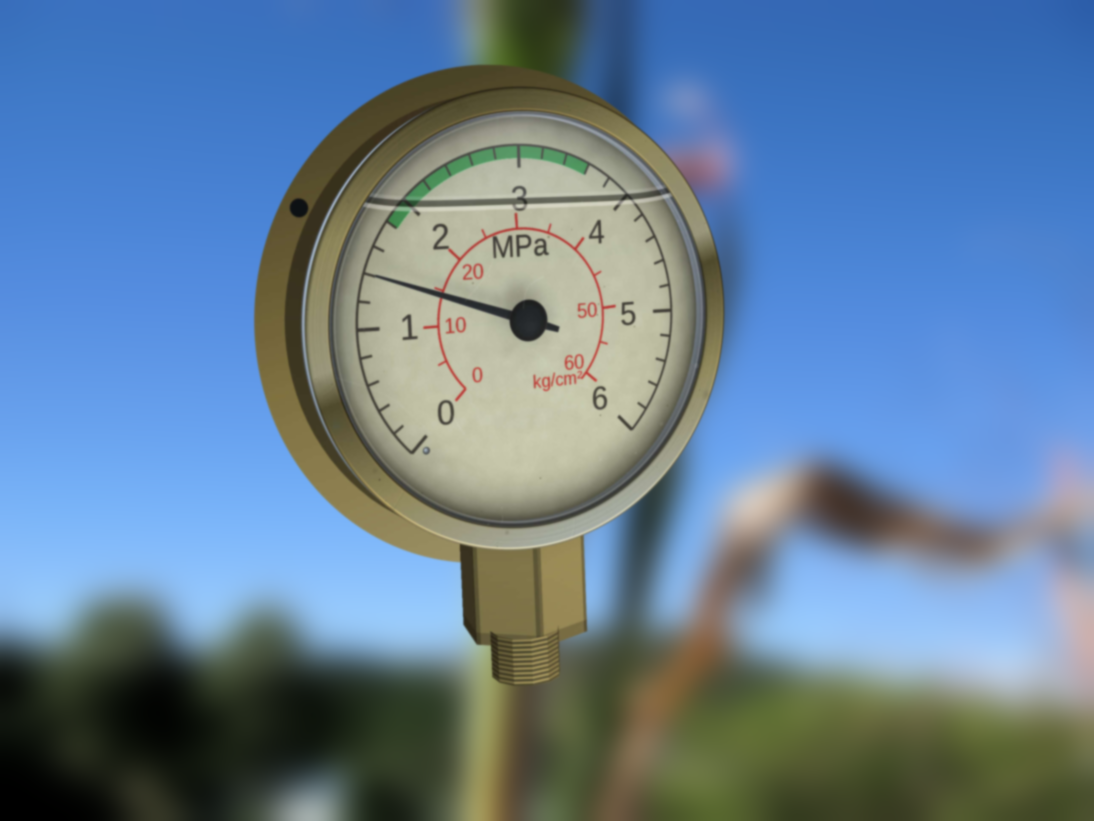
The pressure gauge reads 1.4 MPa
